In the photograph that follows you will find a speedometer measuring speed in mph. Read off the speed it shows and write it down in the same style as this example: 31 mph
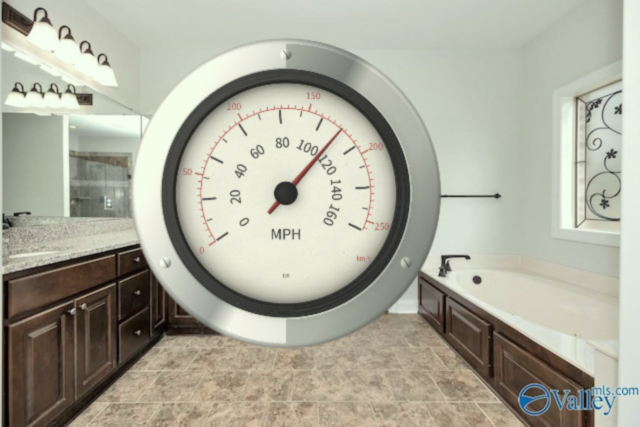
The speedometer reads 110 mph
